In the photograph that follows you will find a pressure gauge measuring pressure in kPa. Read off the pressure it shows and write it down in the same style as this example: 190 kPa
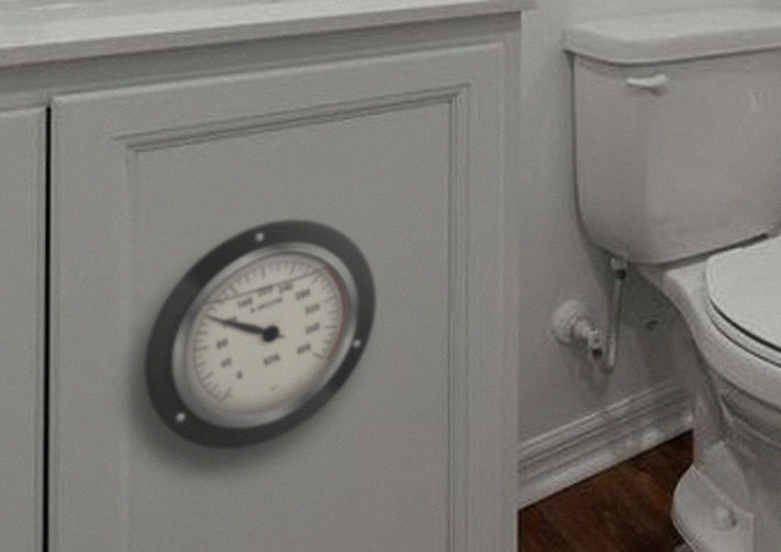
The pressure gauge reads 120 kPa
